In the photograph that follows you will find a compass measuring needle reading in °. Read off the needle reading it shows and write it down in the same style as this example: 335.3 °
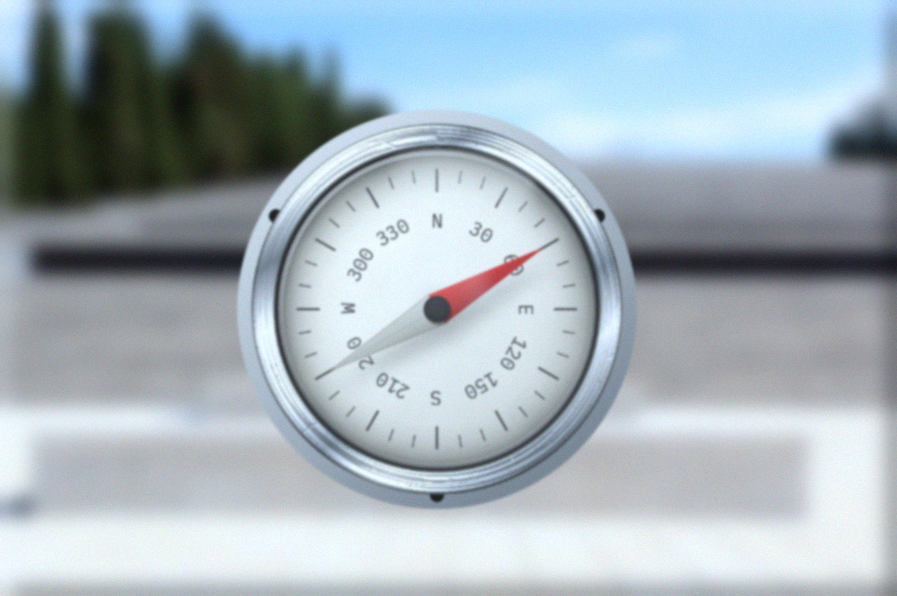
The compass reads 60 °
